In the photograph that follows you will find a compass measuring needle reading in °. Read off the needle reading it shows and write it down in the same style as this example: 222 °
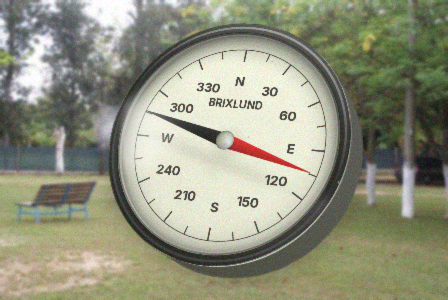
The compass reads 105 °
